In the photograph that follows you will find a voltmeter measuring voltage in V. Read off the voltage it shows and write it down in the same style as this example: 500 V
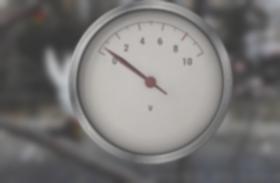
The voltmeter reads 0.5 V
